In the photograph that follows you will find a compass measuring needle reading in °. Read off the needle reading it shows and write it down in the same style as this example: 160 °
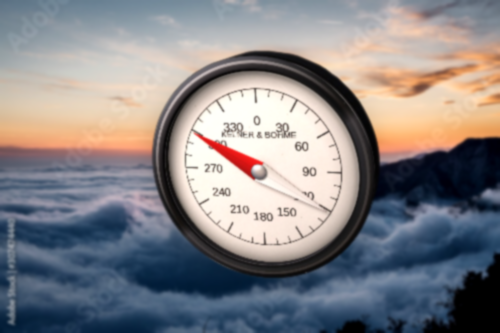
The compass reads 300 °
